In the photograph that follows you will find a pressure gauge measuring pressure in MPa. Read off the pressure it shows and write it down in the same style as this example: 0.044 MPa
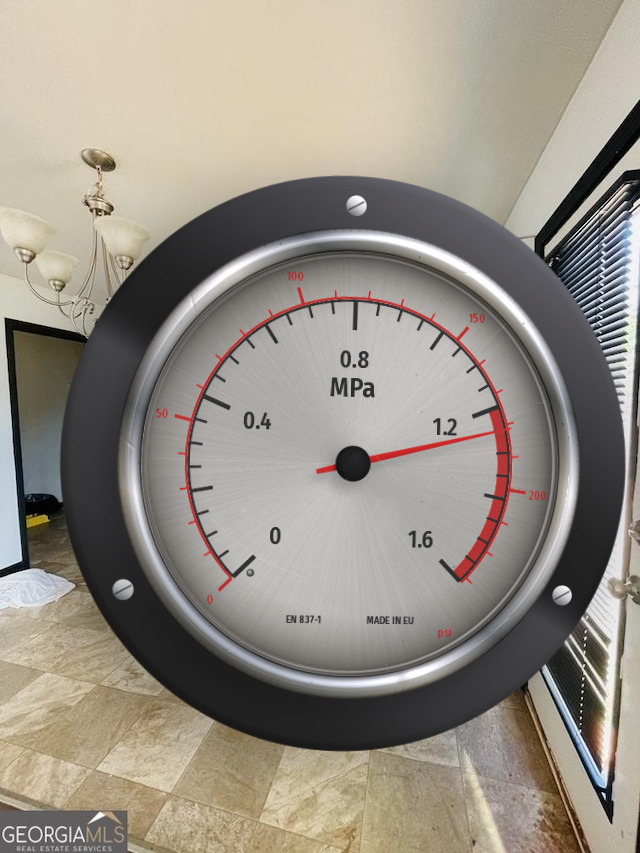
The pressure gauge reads 1.25 MPa
